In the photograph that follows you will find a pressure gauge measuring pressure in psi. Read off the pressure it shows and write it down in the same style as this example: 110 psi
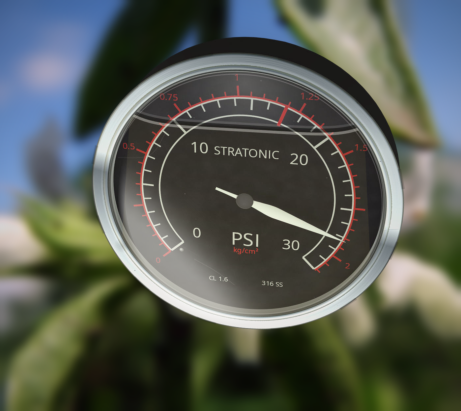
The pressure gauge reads 27 psi
